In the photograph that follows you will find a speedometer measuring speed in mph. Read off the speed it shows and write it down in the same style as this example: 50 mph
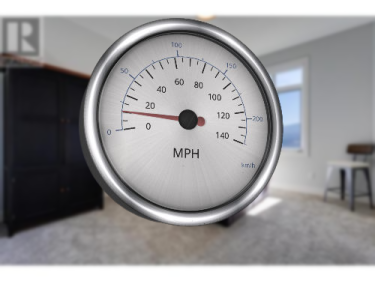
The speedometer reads 10 mph
